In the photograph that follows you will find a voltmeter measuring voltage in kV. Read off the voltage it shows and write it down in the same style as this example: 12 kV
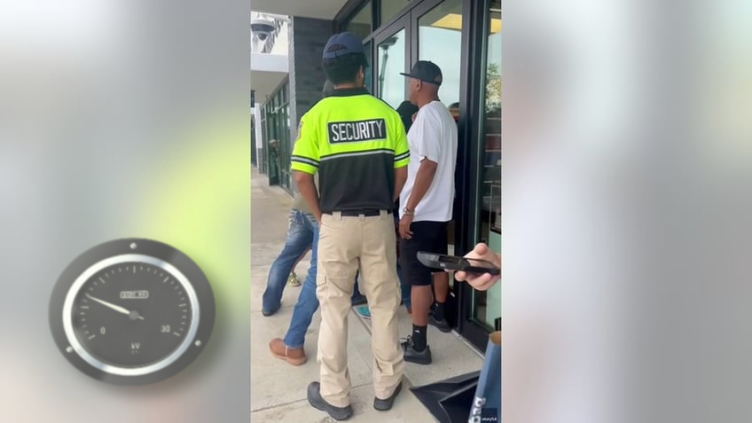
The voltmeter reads 7 kV
